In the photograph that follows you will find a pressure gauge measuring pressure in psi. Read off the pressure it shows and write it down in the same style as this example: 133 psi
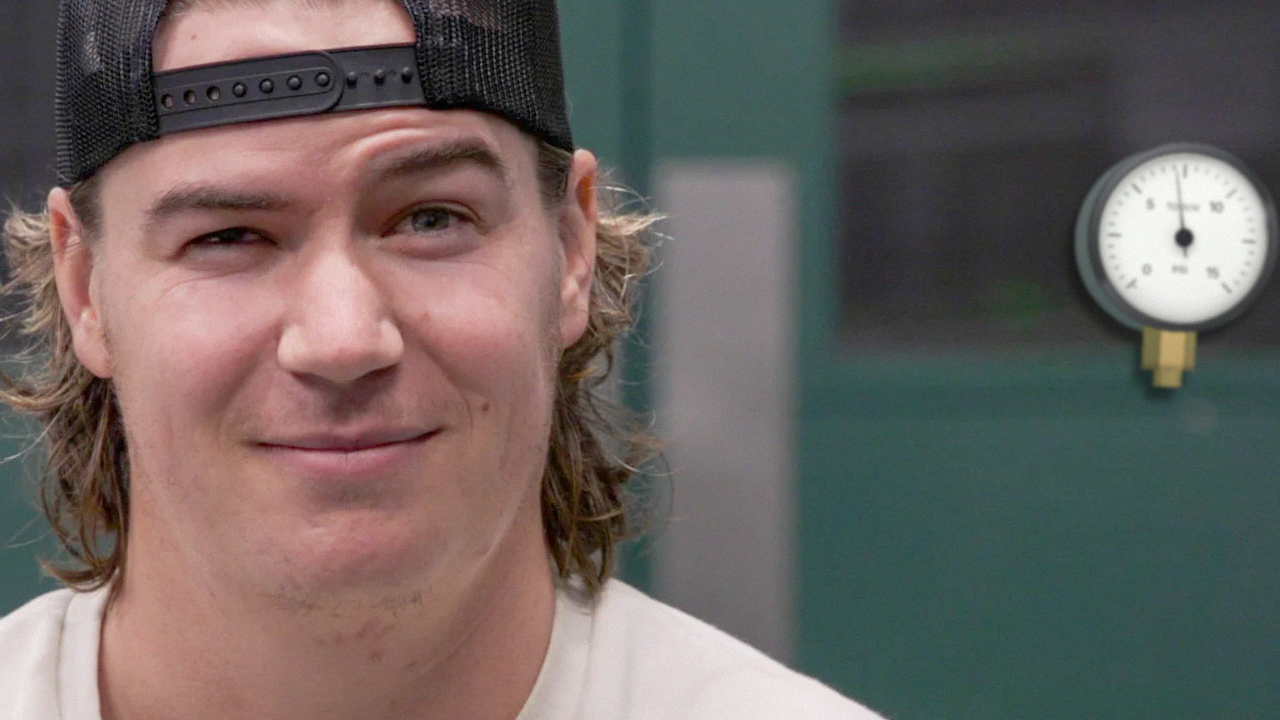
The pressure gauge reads 7 psi
